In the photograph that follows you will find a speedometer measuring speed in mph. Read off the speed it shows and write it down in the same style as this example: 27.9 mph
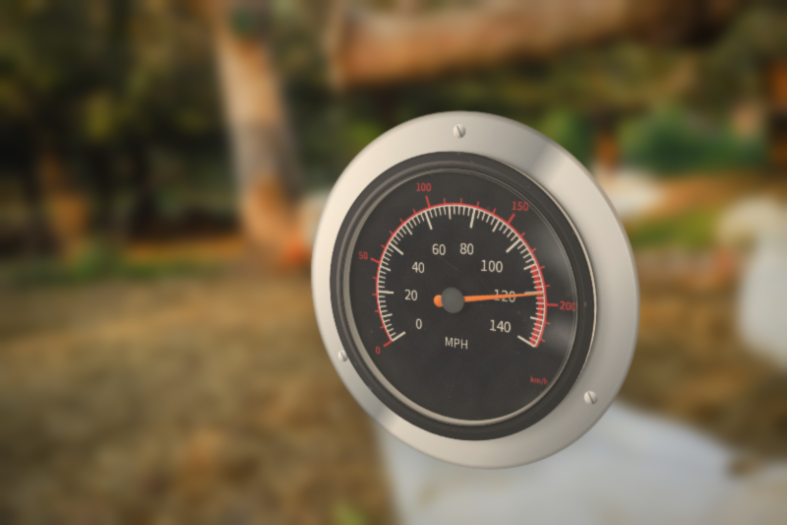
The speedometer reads 120 mph
